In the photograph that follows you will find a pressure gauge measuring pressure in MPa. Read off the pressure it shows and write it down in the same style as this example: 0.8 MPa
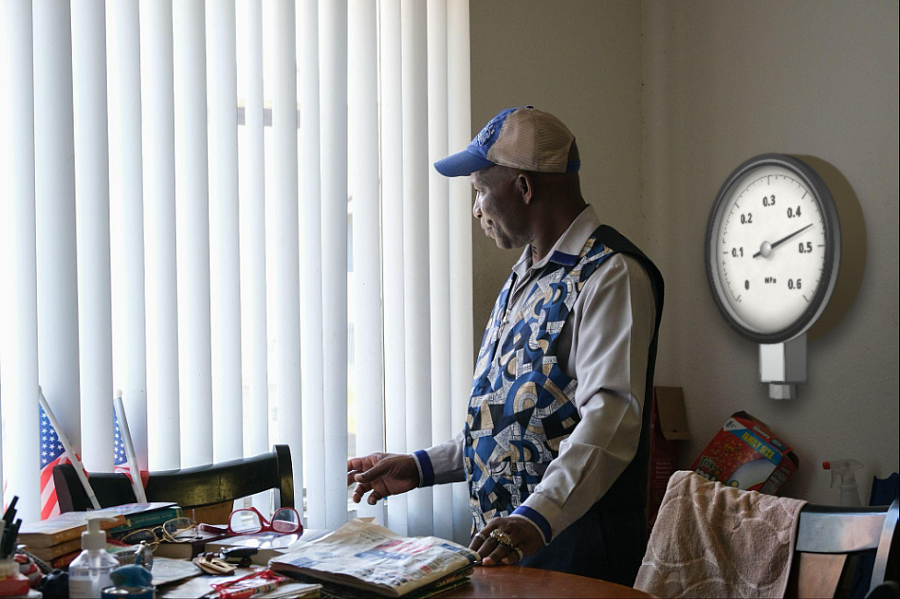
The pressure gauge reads 0.46 MPa
